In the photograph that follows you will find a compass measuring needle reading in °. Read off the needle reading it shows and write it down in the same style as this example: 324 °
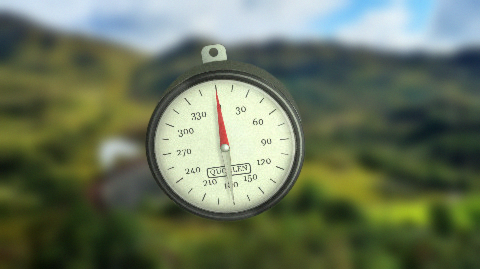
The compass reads 0 °
